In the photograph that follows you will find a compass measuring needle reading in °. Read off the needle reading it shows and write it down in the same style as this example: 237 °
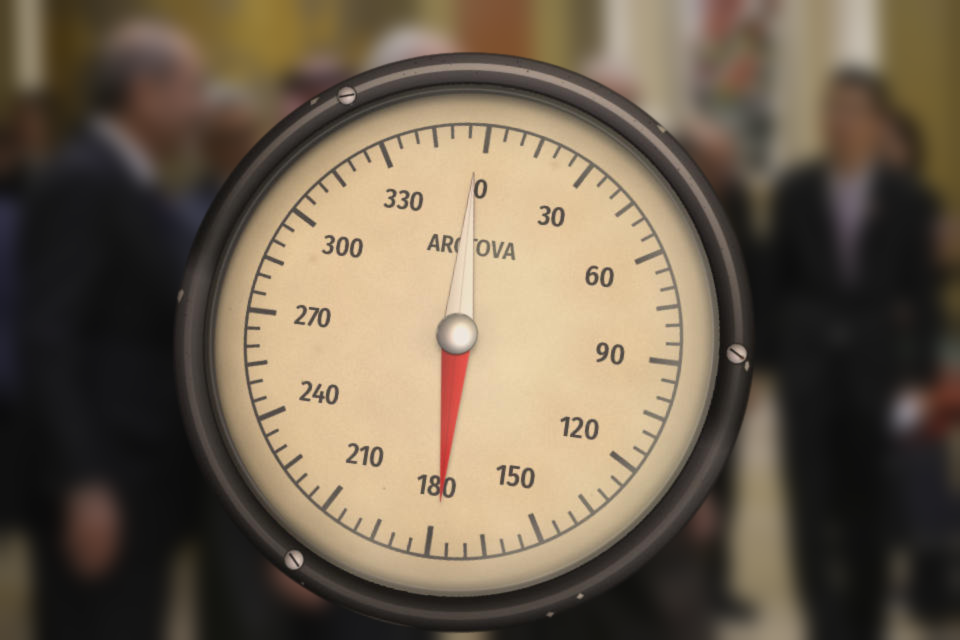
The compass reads 177.5 °
